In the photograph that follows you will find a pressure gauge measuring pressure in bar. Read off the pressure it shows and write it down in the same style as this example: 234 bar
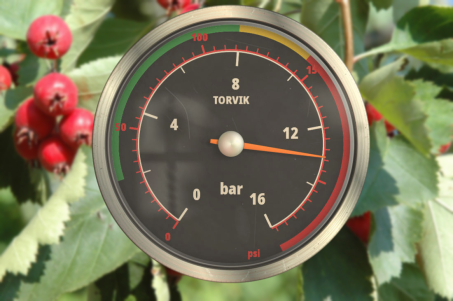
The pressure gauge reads 13 bar
